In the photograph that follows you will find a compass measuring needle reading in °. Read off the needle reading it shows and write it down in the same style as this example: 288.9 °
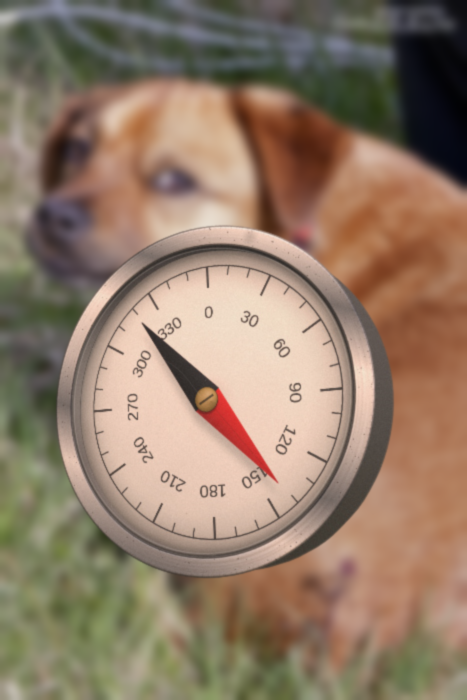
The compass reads 140 °
